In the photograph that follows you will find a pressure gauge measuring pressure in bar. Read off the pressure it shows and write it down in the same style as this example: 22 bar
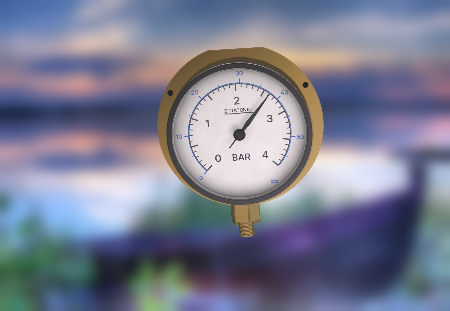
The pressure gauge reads 2.6 bar
